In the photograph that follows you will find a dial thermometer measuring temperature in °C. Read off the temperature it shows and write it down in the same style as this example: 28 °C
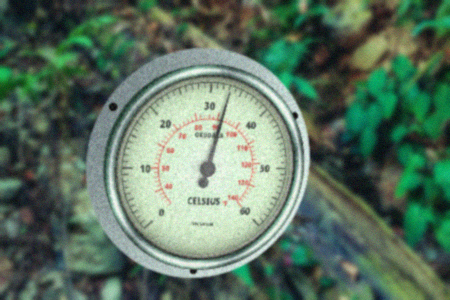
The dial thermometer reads 33 °C
